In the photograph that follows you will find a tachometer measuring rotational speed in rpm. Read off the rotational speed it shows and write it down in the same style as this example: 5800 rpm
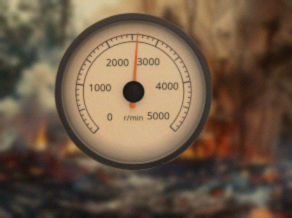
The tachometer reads 2600 rpm
